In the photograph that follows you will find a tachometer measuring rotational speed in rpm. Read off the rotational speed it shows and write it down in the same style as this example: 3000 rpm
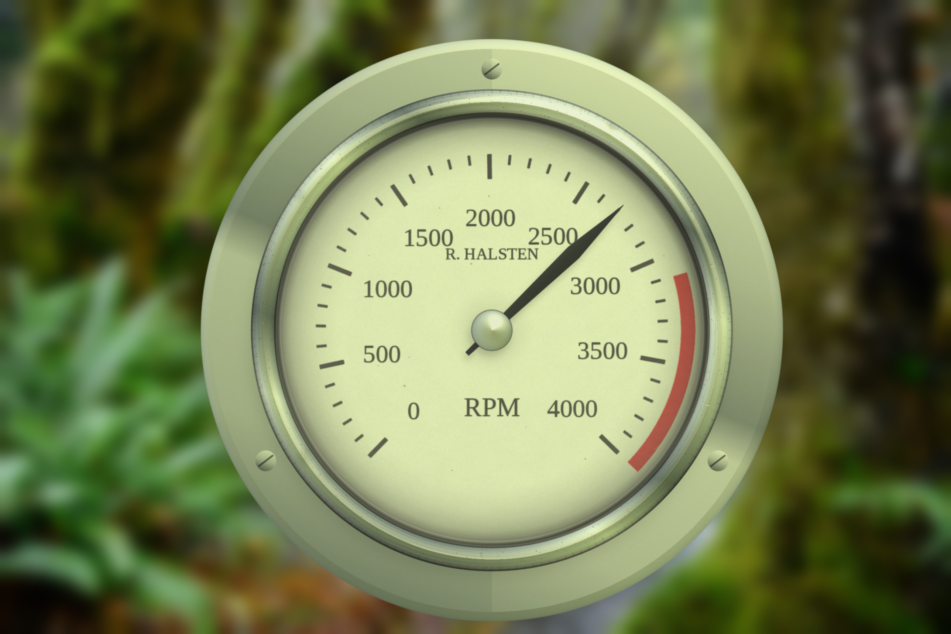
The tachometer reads 2700 rpm
